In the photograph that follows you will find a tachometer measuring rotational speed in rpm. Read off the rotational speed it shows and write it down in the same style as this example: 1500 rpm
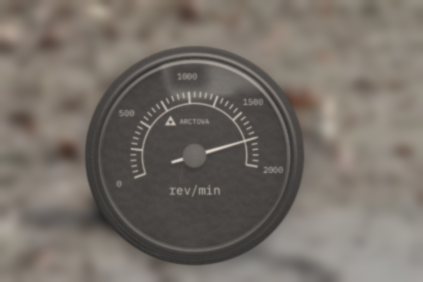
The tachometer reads 1750 rpm
